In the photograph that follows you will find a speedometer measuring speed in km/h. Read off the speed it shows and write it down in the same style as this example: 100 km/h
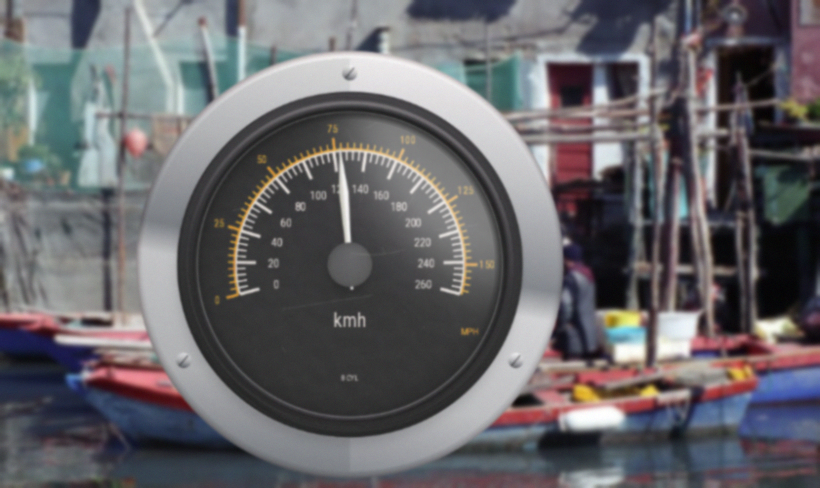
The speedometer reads 124 km/h
